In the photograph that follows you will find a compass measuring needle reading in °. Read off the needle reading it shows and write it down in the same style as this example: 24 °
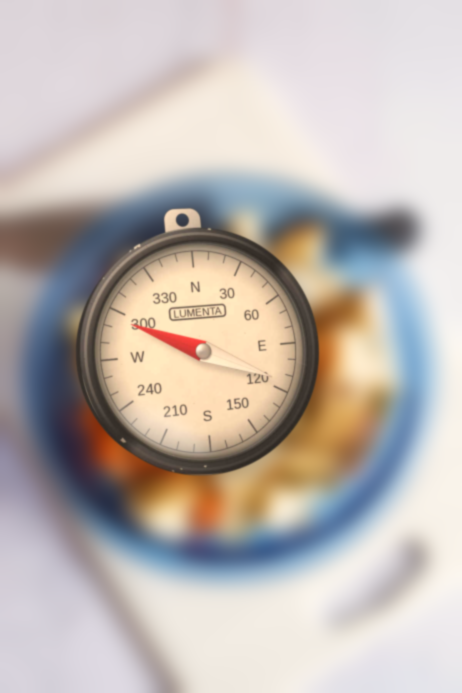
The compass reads 295 °
